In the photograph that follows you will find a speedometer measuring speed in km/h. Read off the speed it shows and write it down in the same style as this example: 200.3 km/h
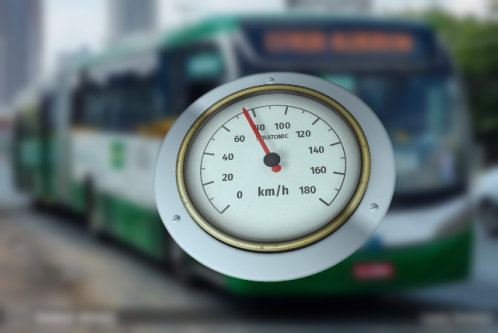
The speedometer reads 75 km/h
